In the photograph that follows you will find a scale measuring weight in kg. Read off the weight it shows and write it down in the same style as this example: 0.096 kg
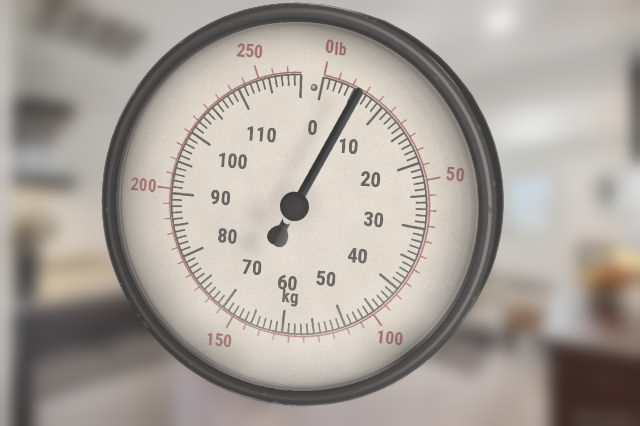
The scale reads 6 kg
